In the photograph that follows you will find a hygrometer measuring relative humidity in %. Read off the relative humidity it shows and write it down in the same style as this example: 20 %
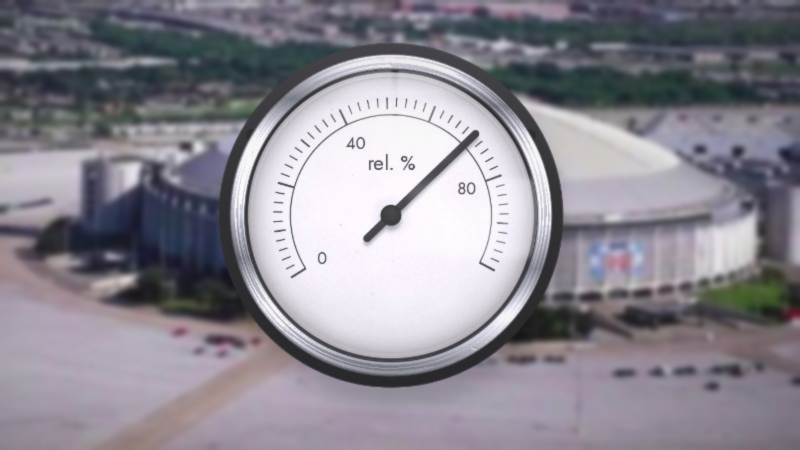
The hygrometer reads 70 %
